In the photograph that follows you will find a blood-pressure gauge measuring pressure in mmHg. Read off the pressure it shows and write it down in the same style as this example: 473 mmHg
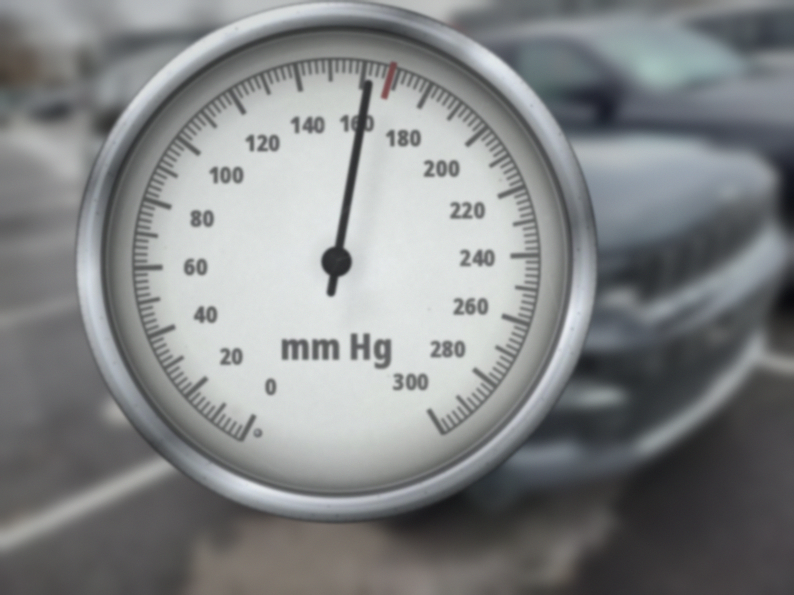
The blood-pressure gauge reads 162 mmHg
